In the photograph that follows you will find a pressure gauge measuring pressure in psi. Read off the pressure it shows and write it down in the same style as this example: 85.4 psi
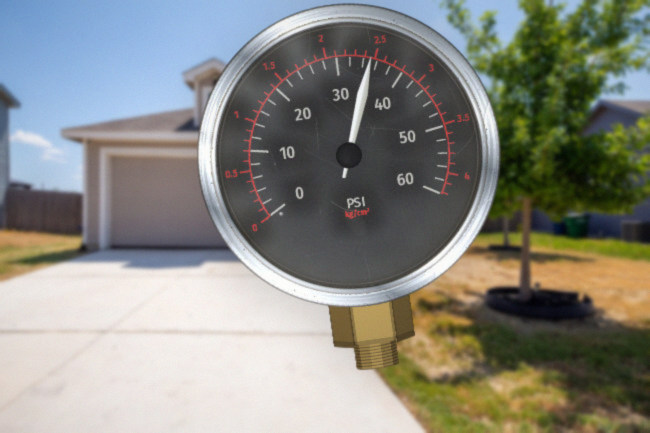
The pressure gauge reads 35 psi
